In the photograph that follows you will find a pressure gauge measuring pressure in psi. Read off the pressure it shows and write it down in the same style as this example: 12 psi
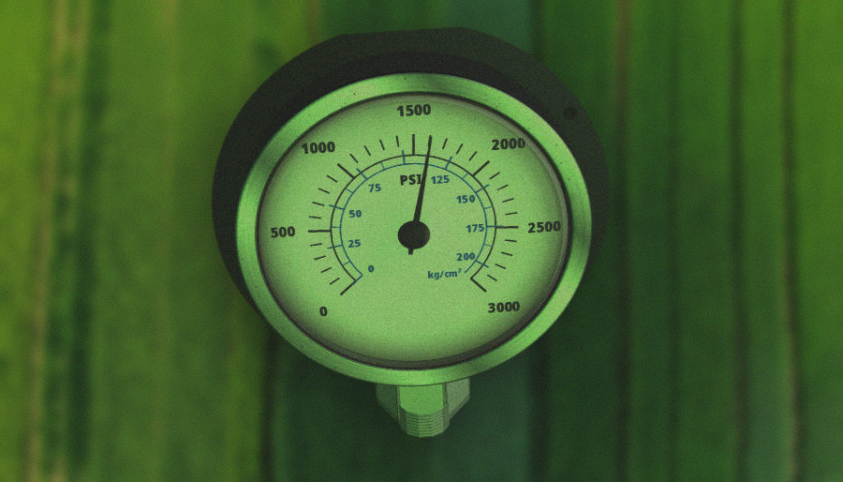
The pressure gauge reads 1600 psi
